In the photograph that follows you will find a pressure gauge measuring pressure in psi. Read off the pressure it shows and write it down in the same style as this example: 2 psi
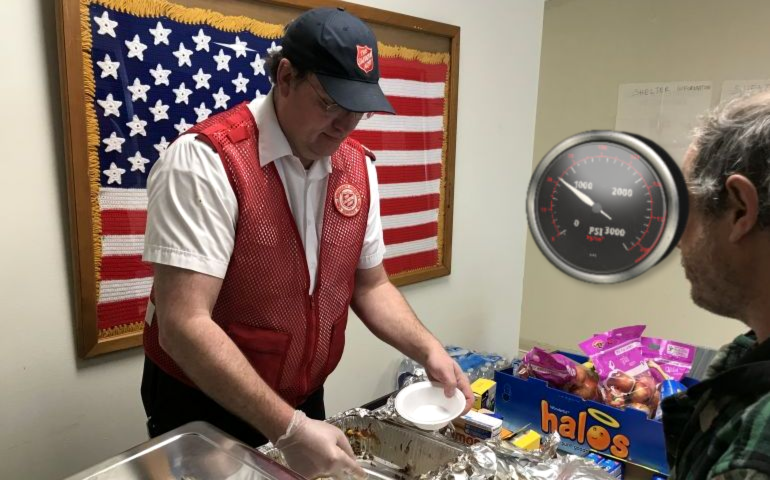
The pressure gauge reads 800 psi
